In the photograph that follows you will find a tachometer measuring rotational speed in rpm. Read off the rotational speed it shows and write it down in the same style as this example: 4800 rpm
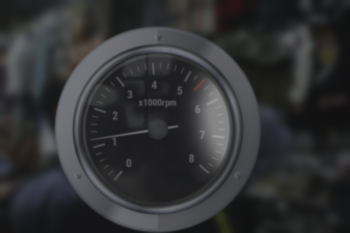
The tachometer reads 1200 rpm
